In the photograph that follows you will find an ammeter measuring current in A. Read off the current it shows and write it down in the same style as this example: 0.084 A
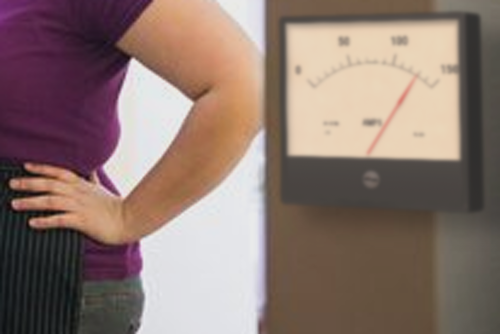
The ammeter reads 130 A
